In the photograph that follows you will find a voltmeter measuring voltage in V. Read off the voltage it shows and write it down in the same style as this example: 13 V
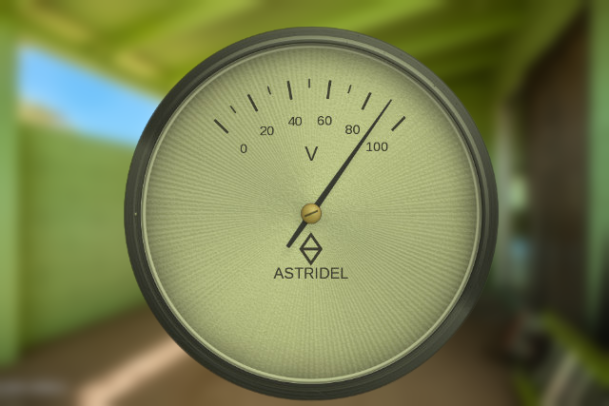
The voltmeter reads 90 V
